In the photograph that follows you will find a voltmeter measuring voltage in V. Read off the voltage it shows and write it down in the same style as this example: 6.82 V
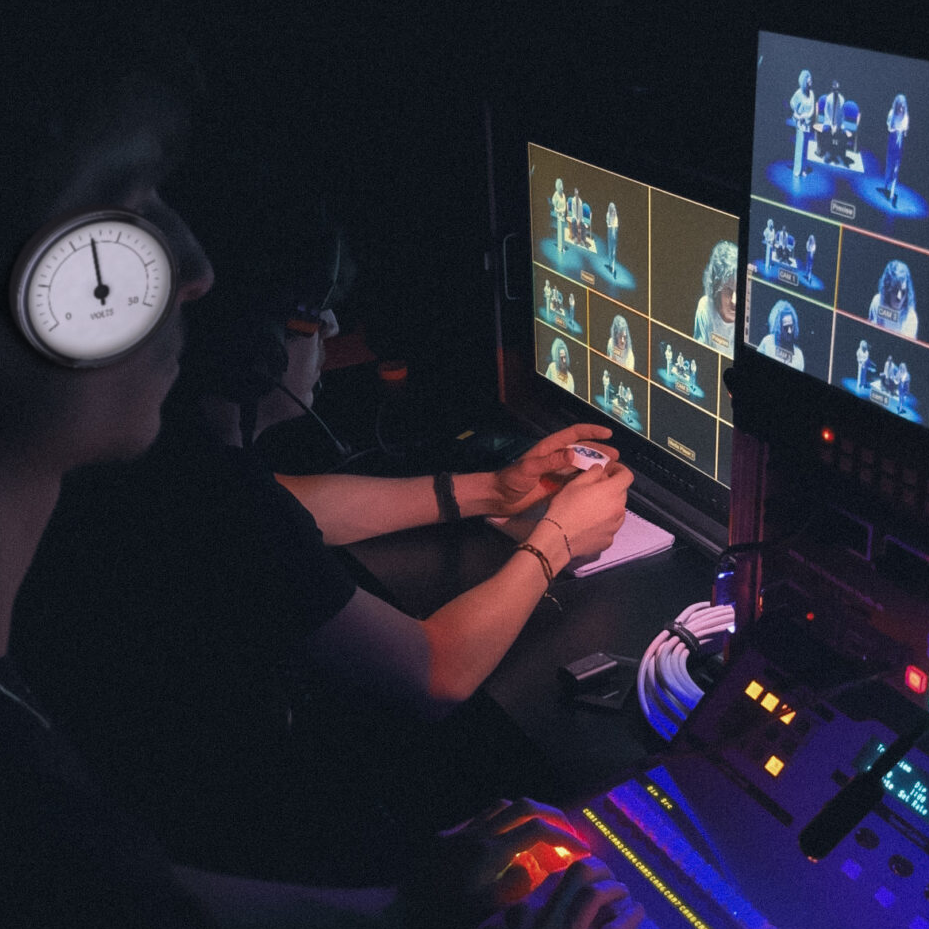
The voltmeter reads 24 V
